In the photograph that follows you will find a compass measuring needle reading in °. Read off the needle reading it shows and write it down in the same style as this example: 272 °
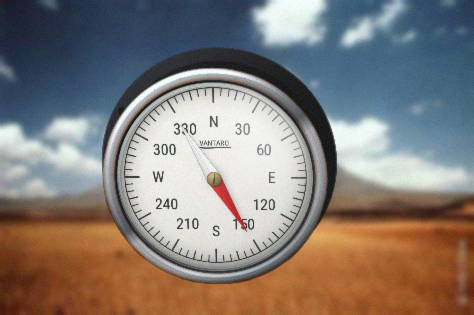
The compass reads 150 °
